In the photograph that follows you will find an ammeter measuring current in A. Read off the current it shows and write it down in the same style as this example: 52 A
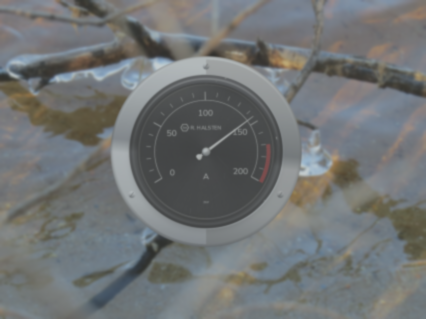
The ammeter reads 145 A
